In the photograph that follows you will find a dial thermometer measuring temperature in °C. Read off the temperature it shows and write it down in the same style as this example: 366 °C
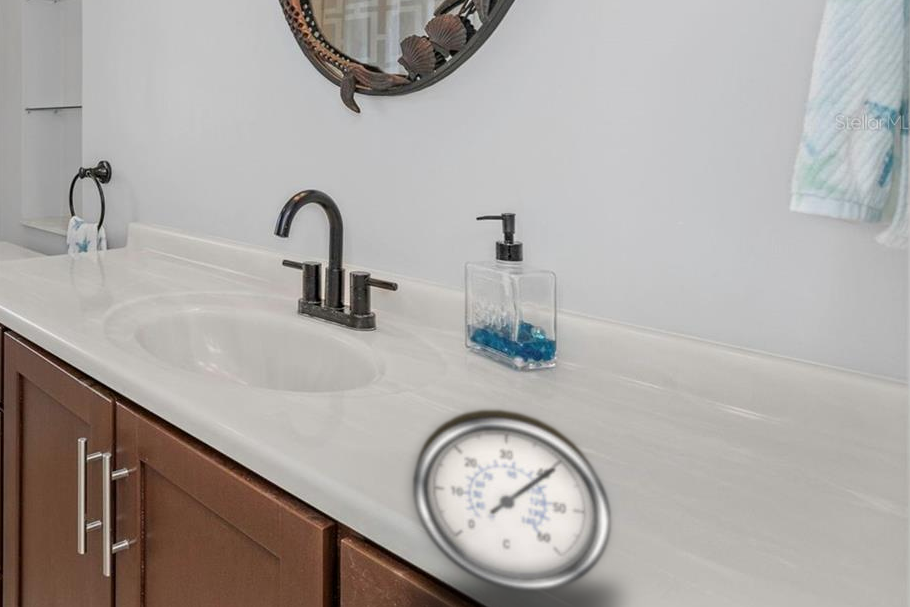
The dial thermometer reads 40 °C
